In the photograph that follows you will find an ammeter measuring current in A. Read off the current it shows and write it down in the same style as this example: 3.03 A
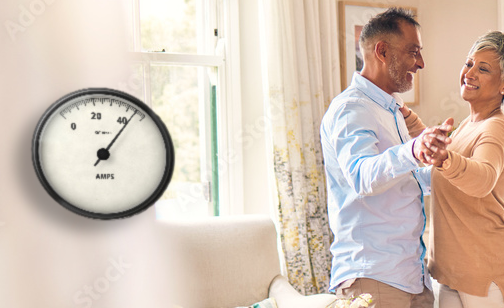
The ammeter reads 45 A
